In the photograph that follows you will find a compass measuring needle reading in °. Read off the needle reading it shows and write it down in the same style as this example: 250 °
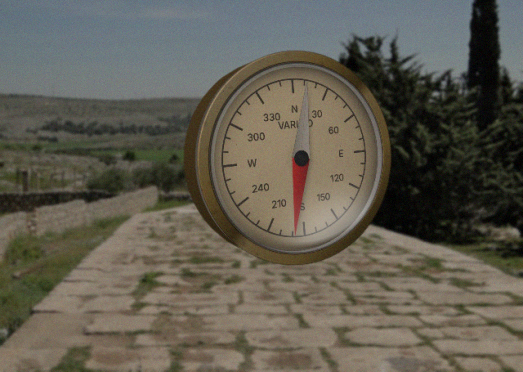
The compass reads 190 °
